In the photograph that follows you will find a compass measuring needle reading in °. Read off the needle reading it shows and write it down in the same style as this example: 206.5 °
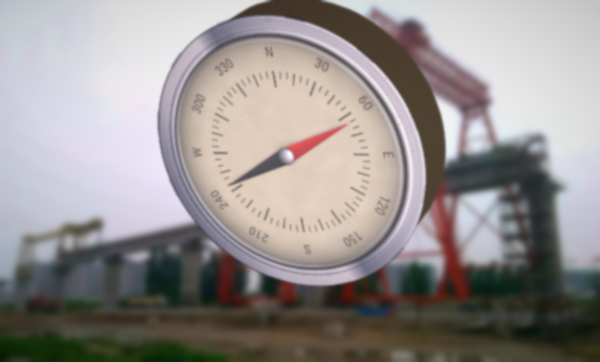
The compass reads 65 °
